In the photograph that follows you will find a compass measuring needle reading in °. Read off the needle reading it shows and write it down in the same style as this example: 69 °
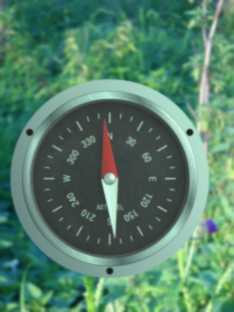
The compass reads 355 °
